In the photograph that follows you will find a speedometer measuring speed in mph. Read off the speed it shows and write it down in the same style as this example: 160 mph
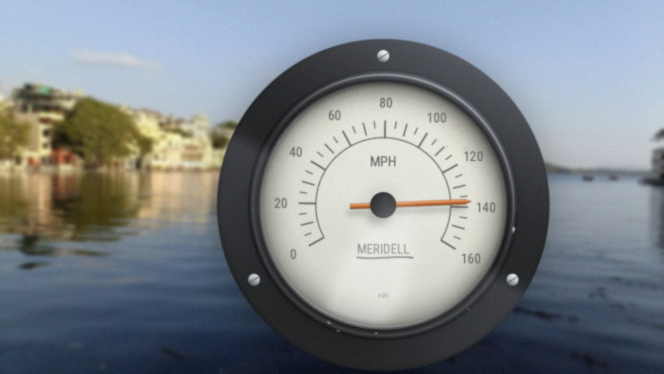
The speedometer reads 137.5 mph
